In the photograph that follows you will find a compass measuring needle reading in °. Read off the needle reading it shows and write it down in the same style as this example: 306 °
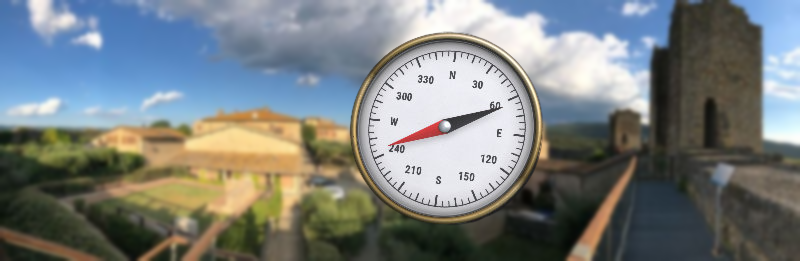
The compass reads 245 °
